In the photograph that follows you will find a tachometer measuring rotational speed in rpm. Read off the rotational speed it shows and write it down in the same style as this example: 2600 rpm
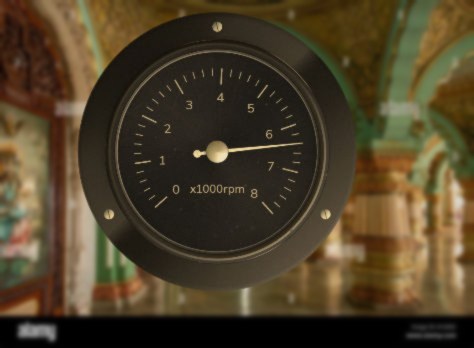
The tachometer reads 6400 rpm
